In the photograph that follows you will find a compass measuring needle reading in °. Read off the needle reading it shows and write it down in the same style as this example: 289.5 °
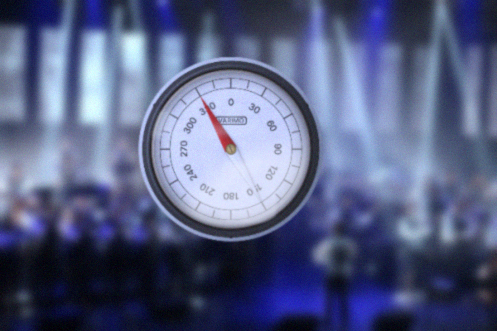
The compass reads 330 °
